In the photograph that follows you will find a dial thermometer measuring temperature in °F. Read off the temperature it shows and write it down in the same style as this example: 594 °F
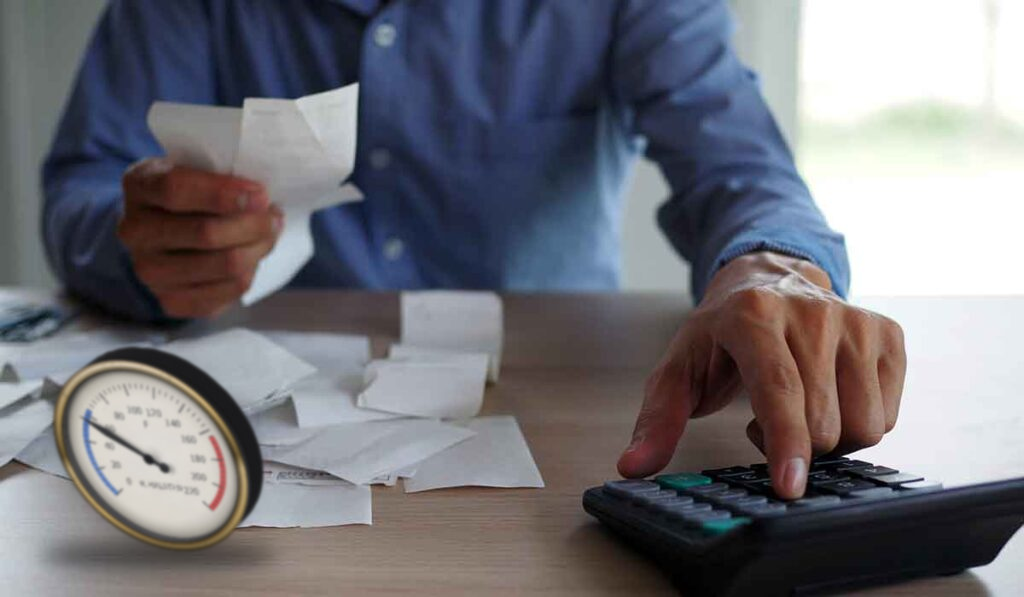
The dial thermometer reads 60 °F
